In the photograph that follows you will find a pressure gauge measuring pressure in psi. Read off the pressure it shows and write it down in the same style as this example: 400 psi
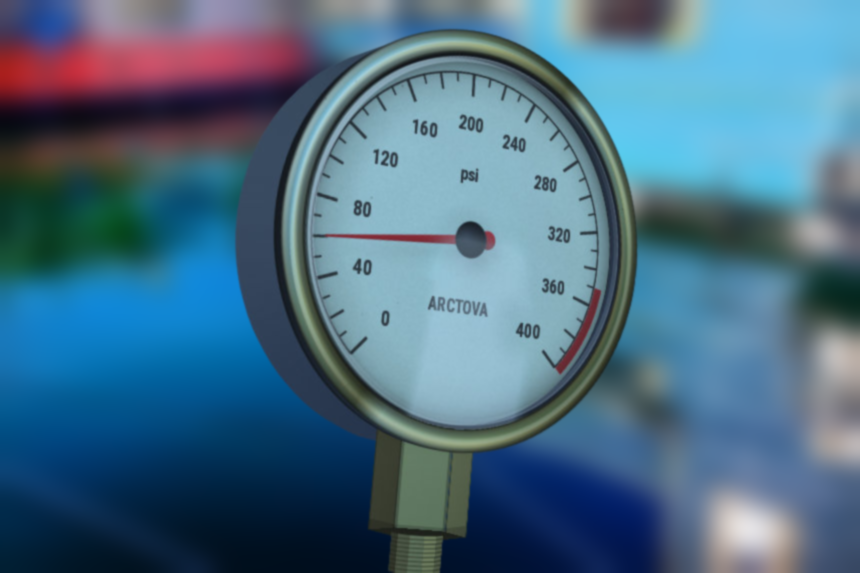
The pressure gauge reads 60 psi
